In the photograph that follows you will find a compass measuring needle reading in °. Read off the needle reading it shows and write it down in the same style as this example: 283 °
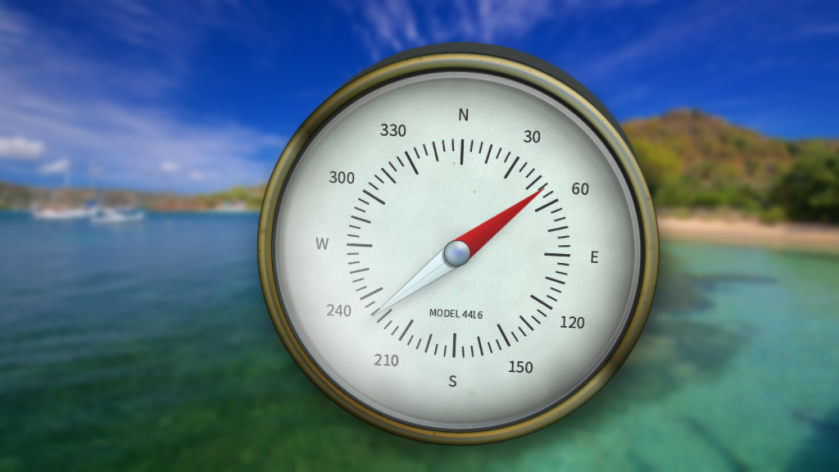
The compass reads 50 °
